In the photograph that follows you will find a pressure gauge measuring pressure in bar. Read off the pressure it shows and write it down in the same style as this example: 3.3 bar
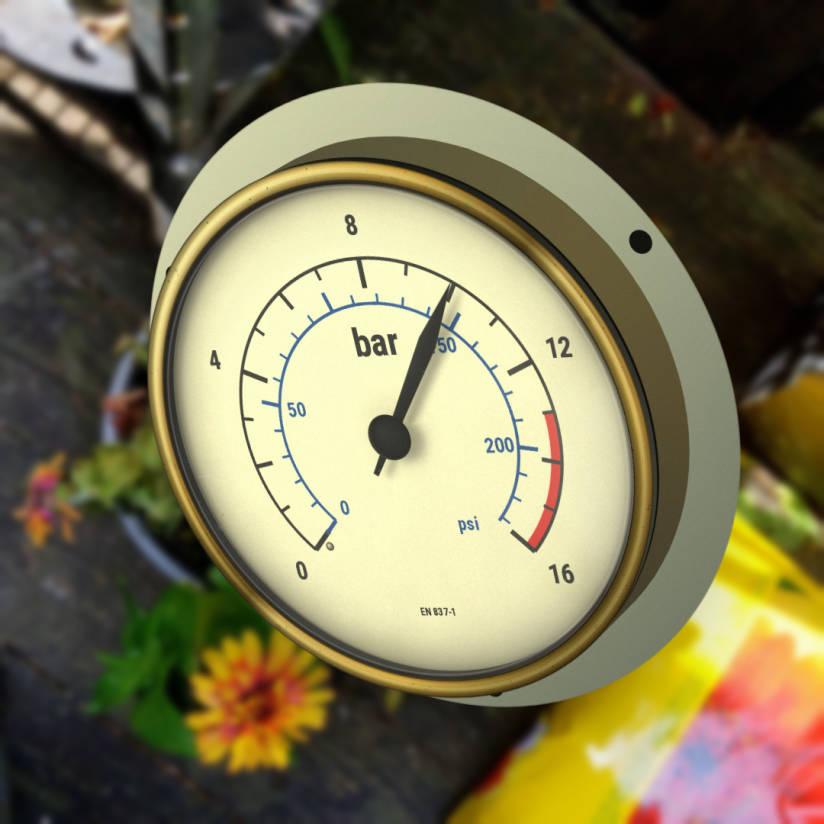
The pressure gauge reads 10 bar
